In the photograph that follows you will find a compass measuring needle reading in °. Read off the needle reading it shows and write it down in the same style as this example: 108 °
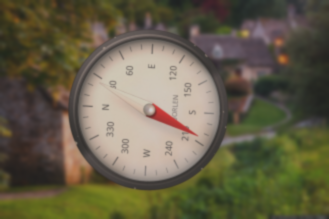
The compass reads 205 °
